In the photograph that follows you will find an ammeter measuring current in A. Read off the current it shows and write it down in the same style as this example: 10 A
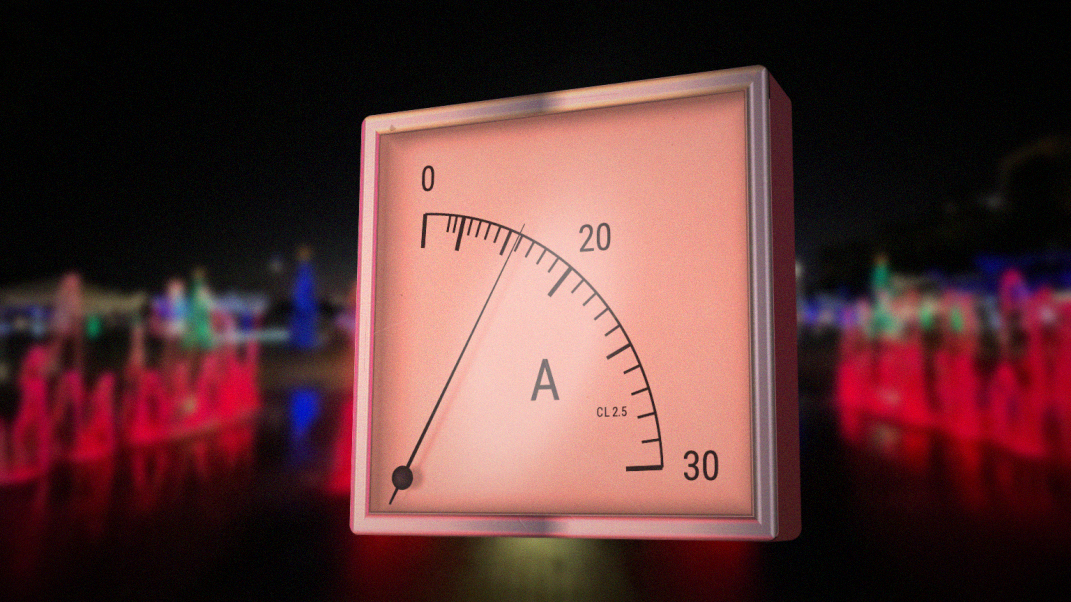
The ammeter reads 16 A
